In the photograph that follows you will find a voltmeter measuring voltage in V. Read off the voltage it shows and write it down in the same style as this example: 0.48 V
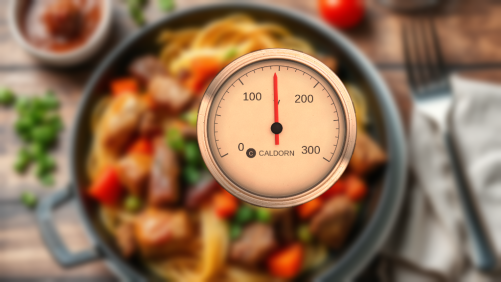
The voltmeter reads 145 V
